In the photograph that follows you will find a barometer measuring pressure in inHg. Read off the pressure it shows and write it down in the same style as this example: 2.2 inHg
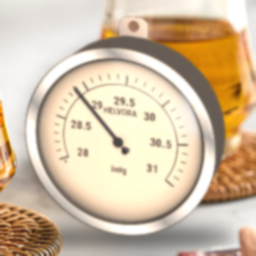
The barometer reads 28.9 inHg
